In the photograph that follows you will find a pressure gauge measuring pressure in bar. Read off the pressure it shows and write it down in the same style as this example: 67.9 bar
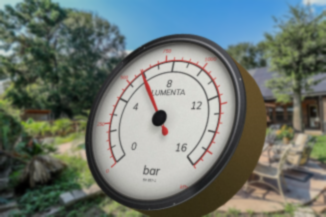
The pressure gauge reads 6 bar
